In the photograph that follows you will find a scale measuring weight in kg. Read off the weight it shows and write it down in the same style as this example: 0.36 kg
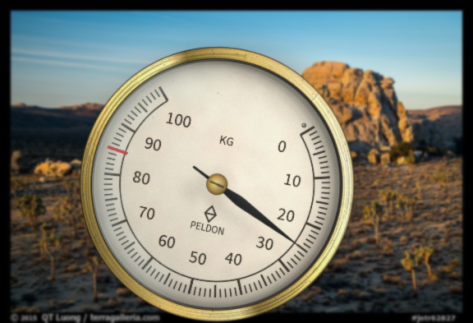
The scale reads 25 kg
